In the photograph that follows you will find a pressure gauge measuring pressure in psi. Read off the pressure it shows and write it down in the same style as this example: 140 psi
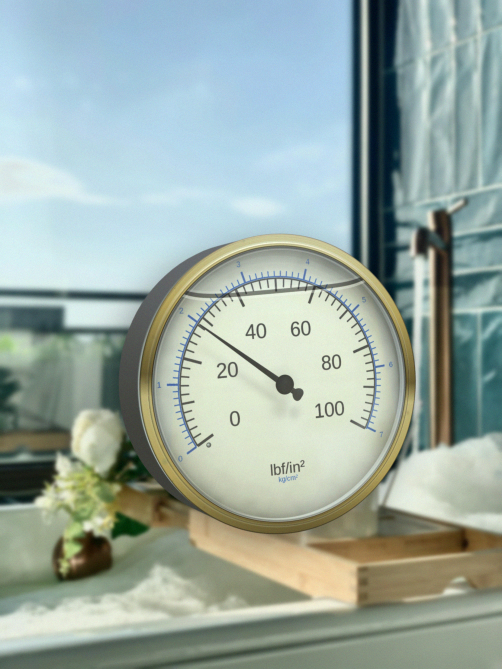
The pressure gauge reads 28 psi
